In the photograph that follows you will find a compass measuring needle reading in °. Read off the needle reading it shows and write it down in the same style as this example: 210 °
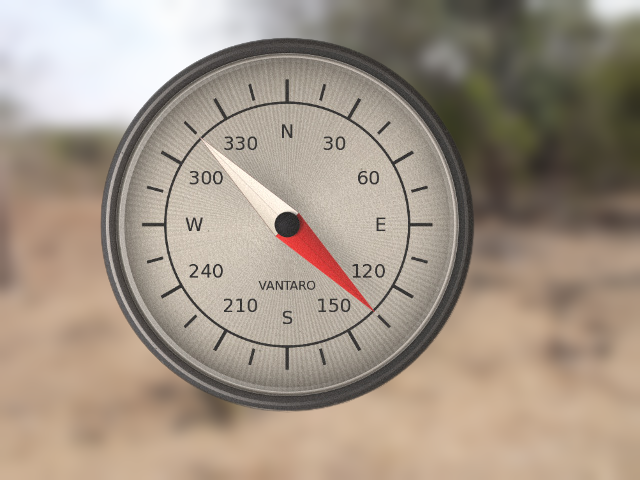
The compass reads 135 °
